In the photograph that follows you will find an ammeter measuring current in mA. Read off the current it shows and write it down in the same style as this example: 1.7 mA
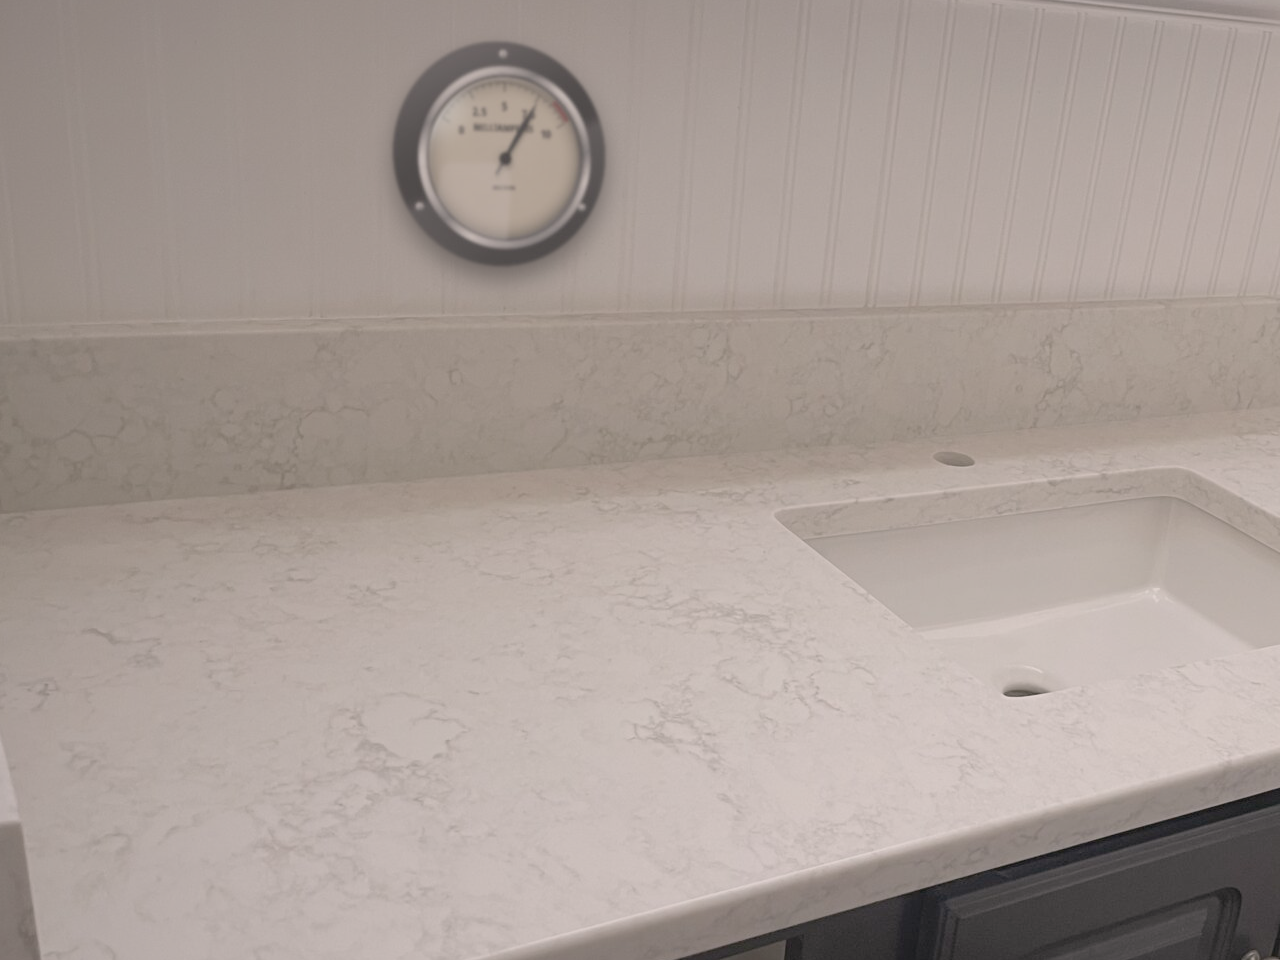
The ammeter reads 7.5 mA
